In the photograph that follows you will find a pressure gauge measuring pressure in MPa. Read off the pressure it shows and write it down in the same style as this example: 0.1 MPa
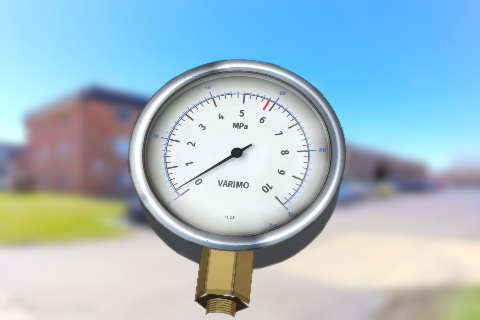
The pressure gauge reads 0.2 MPa
